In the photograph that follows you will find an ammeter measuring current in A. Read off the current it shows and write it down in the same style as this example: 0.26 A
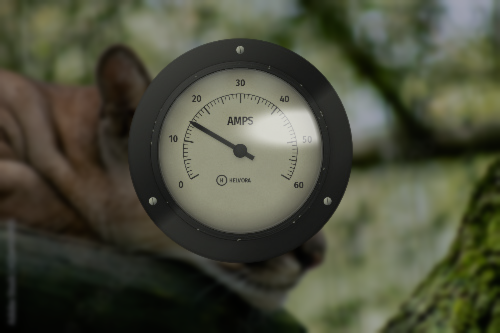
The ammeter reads 15 A
